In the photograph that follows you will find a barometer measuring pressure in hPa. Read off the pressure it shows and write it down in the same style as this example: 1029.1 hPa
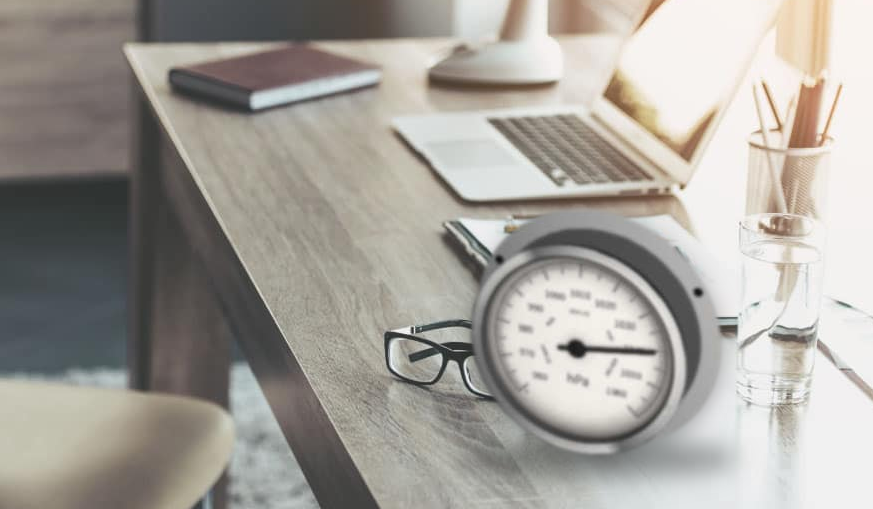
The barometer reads 1040 hPa
